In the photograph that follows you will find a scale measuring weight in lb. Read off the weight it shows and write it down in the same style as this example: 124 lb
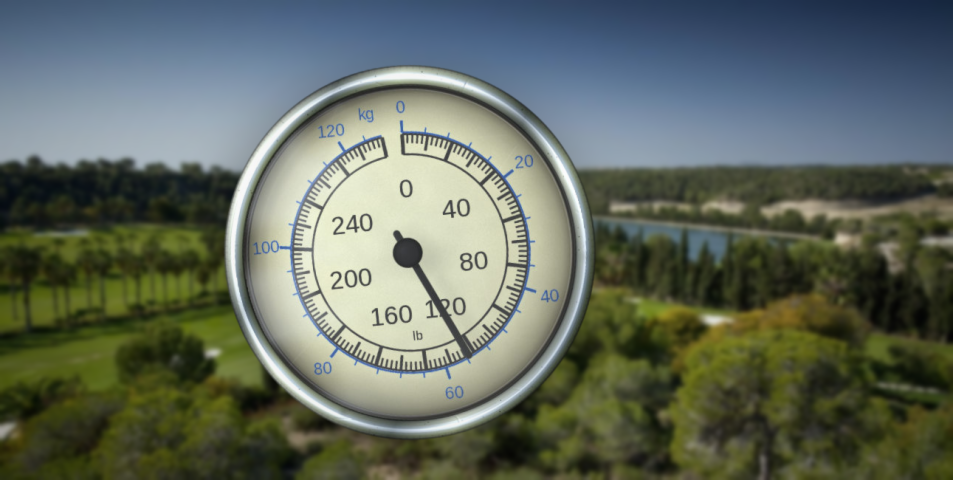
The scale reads 122 lb
